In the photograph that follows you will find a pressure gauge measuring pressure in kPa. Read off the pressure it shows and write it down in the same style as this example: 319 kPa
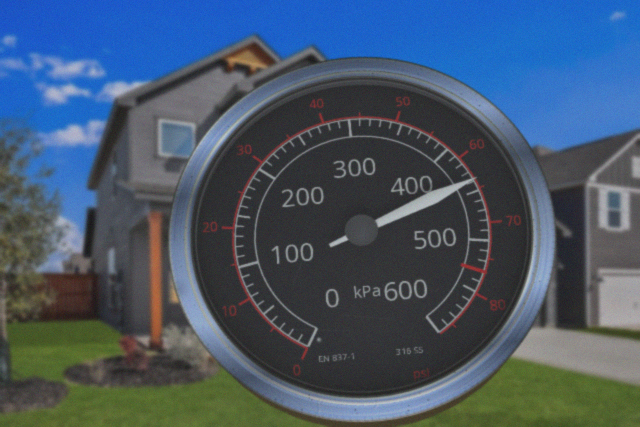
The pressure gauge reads 440 kPa
